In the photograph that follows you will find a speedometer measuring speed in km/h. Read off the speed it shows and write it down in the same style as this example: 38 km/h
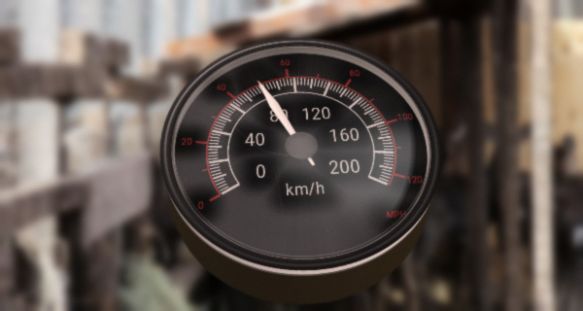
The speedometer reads 80 km/h
